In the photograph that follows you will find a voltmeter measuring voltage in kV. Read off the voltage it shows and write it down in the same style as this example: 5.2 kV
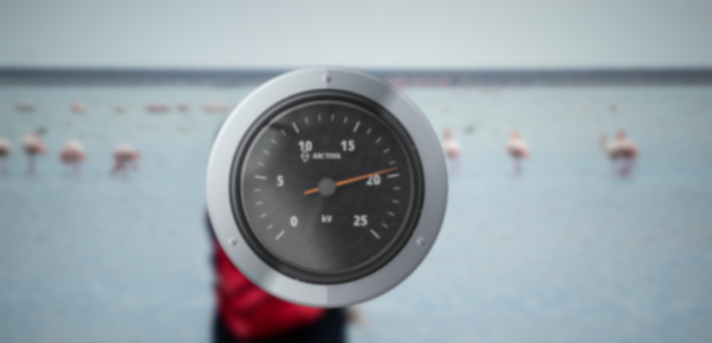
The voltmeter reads 19.5 kV
